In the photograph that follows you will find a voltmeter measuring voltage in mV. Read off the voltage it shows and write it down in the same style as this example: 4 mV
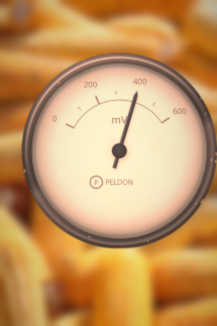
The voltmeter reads 400 mV
